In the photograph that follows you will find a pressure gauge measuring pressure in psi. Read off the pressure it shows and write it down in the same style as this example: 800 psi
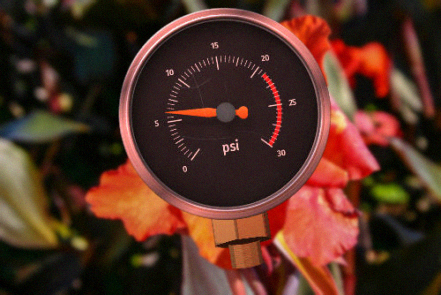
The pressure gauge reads 6 psi
